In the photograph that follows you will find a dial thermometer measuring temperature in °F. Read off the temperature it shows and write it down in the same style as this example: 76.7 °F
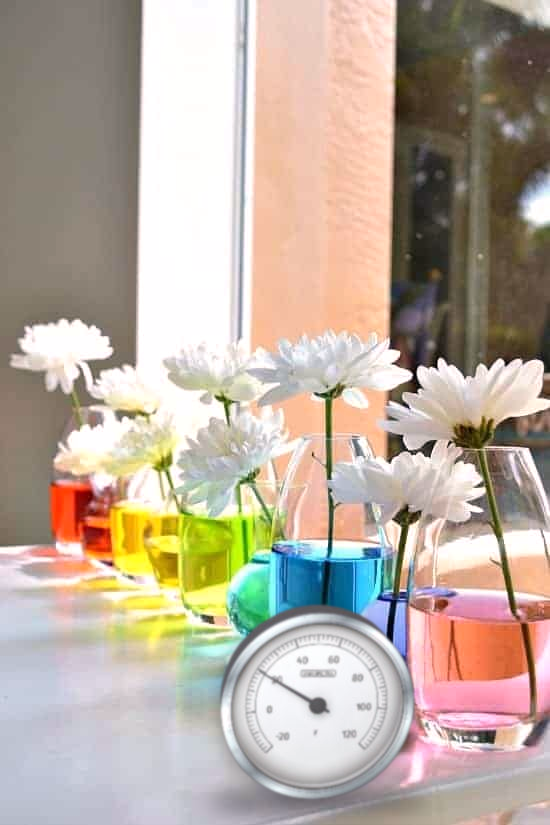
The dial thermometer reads 20 °F
